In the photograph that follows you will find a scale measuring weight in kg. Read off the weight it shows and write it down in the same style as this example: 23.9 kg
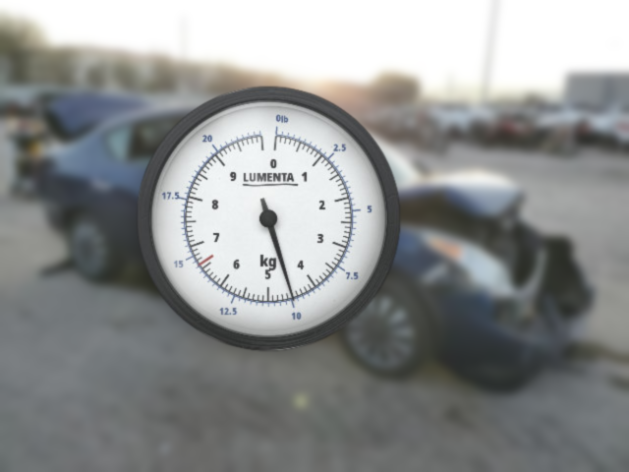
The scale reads 4.5 kg
